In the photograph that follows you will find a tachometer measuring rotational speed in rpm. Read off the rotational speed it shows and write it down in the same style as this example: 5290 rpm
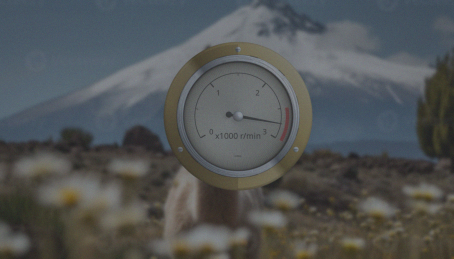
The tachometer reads 2750 rpm
